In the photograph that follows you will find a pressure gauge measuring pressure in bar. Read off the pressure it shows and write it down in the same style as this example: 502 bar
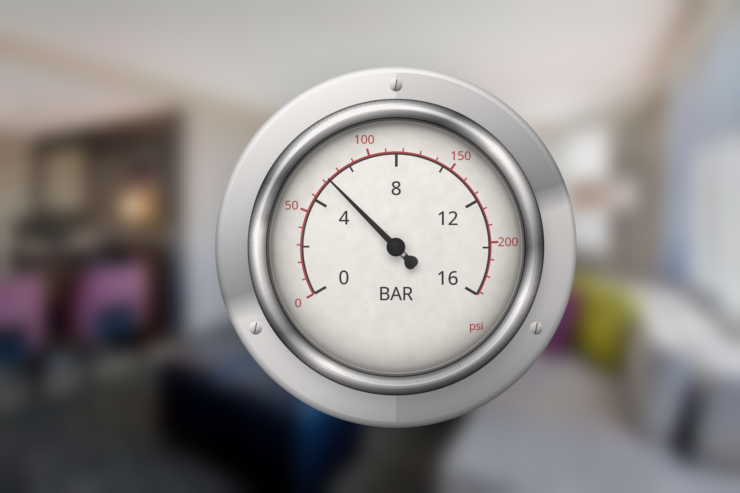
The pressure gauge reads 5 bar
